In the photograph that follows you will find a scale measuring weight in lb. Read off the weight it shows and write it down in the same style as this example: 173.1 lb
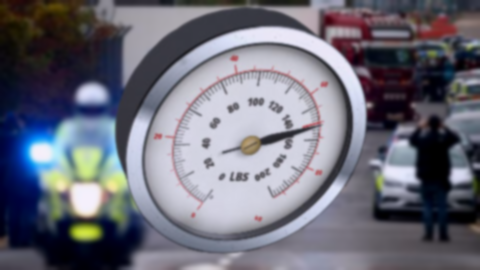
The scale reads 150 lb
